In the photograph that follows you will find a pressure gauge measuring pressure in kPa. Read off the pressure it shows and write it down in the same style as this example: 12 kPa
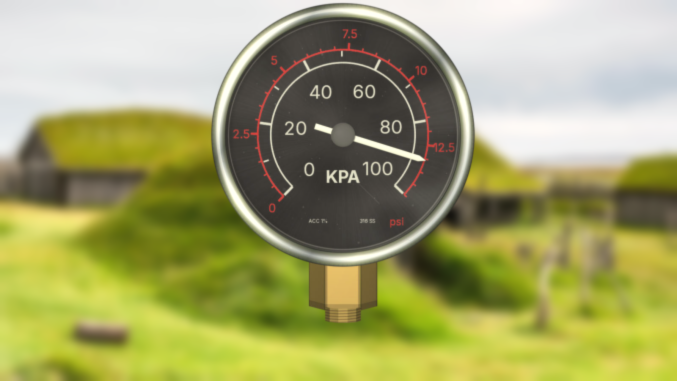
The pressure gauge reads 90 kPa
